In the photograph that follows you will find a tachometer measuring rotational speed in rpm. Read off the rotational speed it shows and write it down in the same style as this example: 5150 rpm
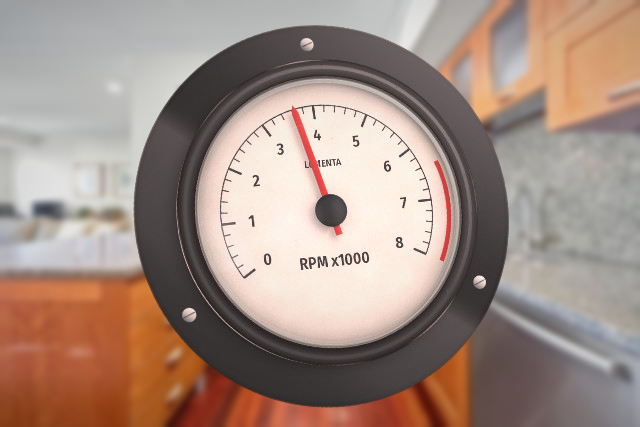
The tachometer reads 3600 rpm
